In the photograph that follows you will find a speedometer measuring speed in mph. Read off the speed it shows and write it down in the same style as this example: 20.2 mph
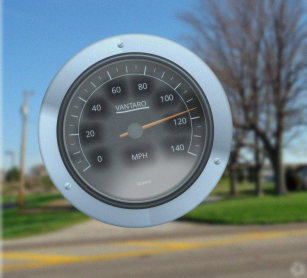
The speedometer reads 115 mph
